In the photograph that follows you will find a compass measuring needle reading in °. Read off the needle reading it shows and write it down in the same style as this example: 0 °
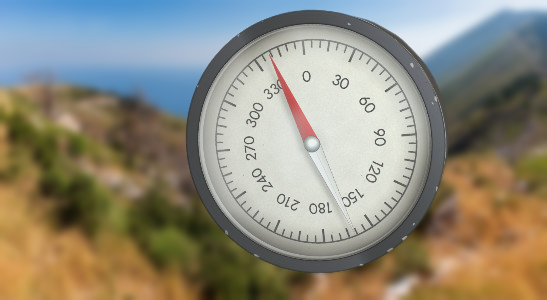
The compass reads 340 °
